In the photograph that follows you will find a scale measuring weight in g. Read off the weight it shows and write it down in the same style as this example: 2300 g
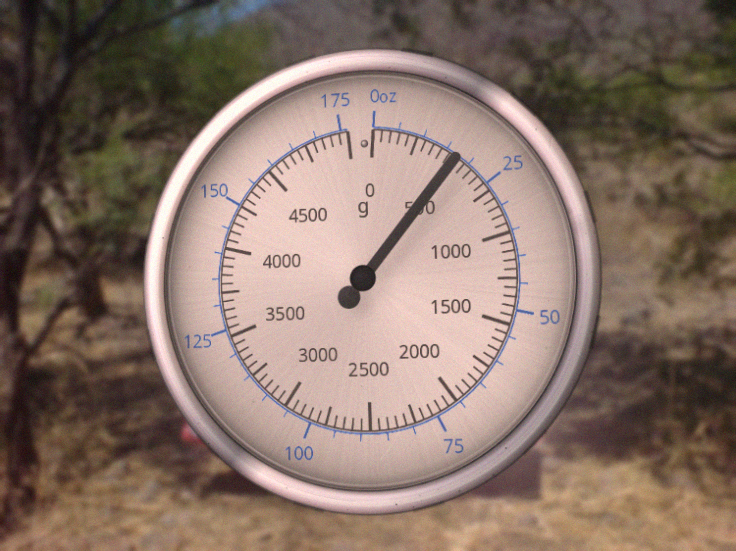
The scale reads 500 g
